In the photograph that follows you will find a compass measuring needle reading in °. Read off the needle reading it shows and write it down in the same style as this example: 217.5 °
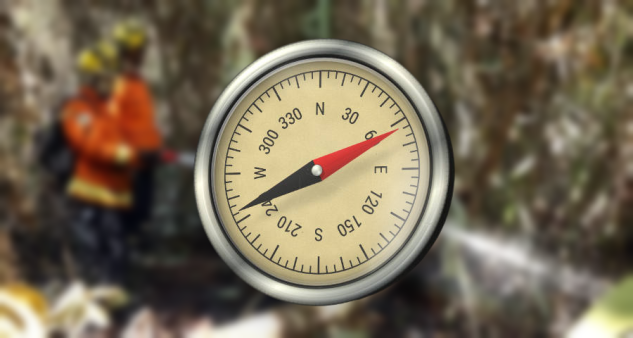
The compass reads 65 °
